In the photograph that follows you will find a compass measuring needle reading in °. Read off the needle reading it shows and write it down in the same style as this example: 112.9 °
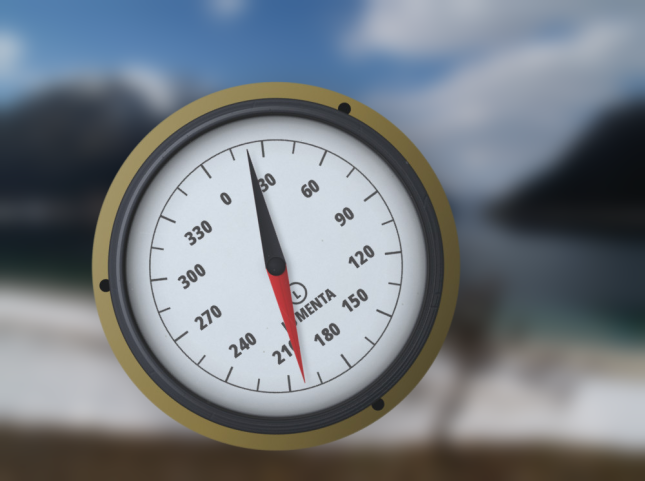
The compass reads 202.5 °
